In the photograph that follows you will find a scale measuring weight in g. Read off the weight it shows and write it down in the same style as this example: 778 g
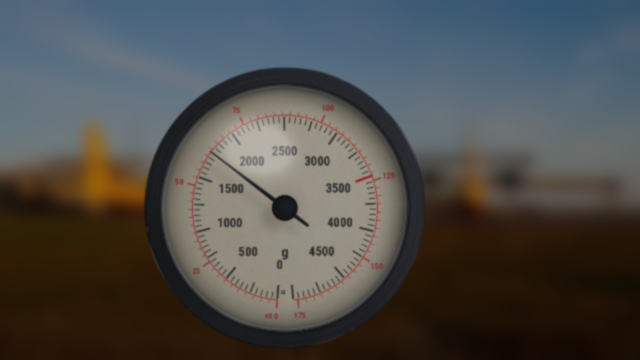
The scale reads 1750 g
